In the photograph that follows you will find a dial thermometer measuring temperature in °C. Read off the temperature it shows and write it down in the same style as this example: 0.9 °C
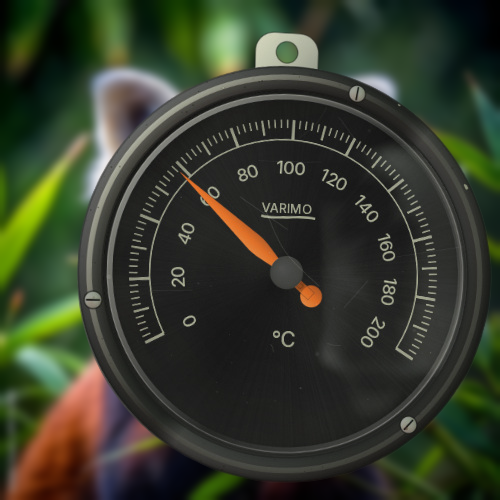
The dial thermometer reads 58 °C
